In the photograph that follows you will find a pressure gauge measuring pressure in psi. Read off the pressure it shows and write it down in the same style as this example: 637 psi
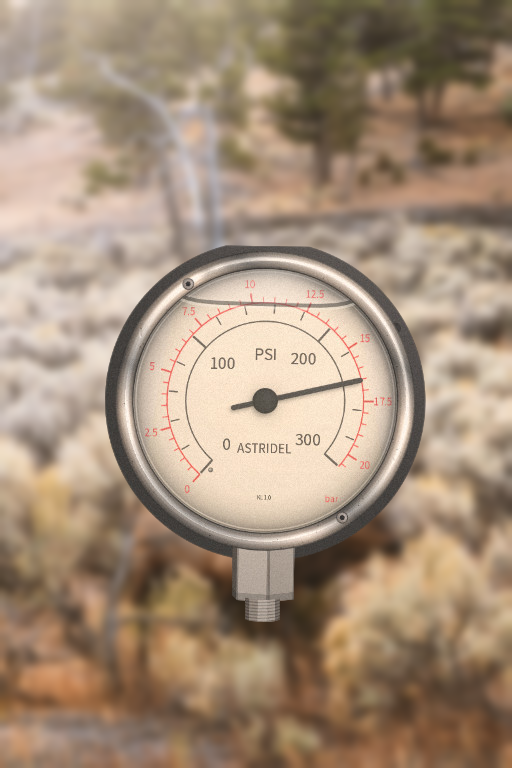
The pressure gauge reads 240 psi
